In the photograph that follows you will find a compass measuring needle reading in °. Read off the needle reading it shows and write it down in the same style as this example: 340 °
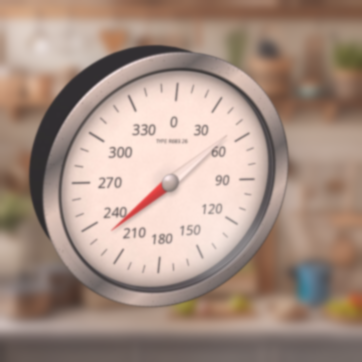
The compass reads 230 °
